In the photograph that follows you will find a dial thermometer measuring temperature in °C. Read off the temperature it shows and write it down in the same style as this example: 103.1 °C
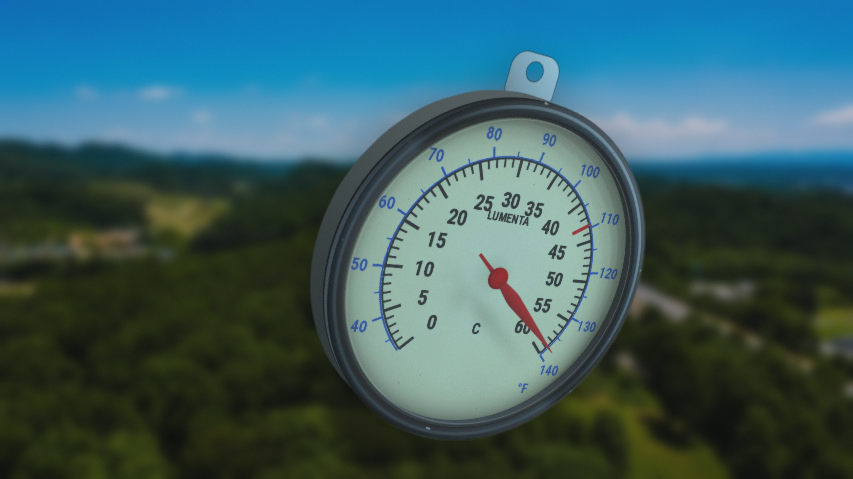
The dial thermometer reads 59 °C
